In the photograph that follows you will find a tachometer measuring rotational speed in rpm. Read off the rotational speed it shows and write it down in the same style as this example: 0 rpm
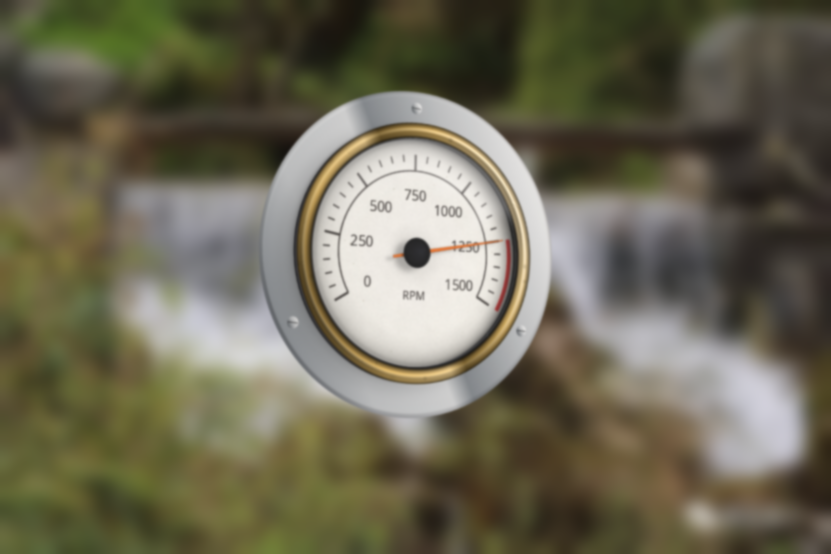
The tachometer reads 1250 rpm
